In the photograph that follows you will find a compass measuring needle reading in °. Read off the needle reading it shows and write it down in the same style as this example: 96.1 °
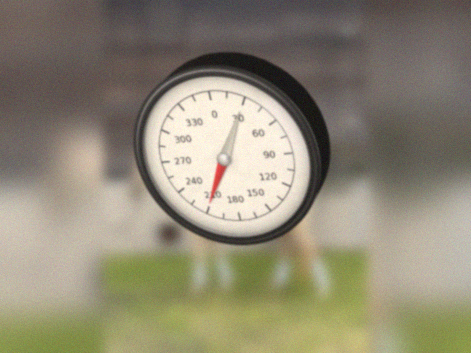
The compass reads 210 °
